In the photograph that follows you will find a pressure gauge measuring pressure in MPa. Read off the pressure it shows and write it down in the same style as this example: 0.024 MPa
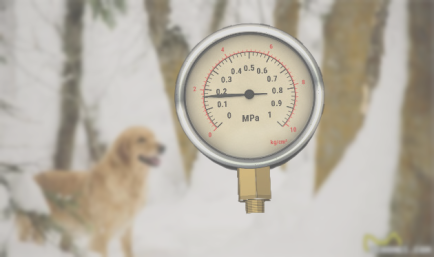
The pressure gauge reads 0.16 MPa
